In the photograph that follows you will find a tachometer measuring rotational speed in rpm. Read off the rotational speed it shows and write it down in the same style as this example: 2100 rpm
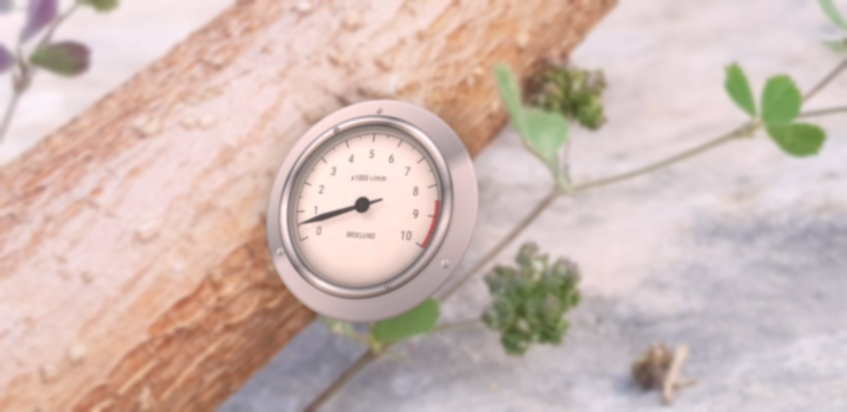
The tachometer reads 500 rpm
